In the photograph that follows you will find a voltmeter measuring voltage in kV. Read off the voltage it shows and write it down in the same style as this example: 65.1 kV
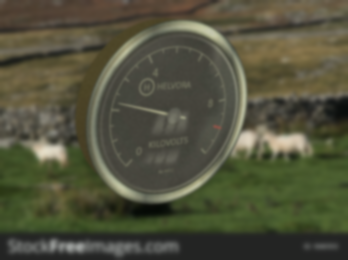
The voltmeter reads 2.25 kV
